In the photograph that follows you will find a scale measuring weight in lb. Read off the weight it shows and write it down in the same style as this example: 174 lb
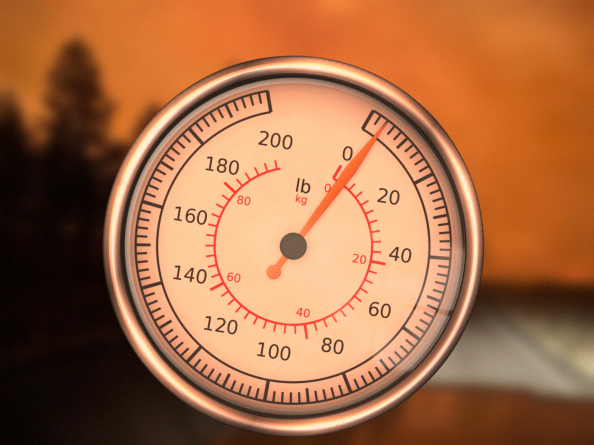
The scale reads 4 lb
